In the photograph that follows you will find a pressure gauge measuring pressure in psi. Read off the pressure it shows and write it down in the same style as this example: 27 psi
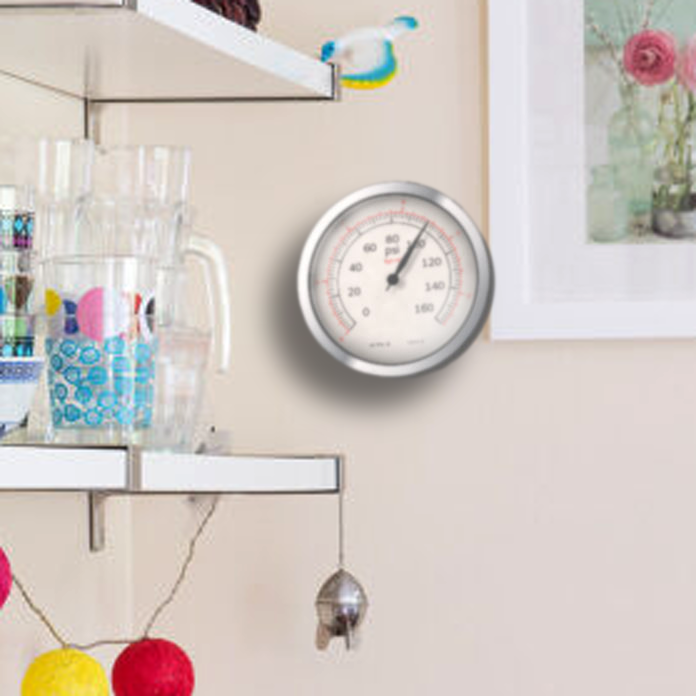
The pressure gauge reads 100 psi
